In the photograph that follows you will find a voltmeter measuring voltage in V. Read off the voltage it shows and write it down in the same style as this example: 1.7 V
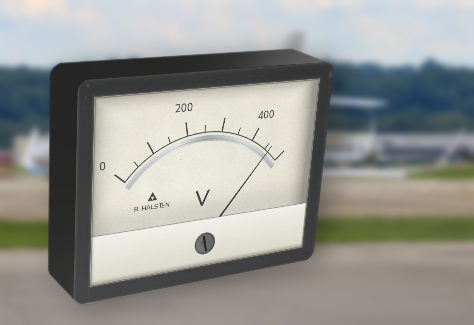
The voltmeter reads 450 V
